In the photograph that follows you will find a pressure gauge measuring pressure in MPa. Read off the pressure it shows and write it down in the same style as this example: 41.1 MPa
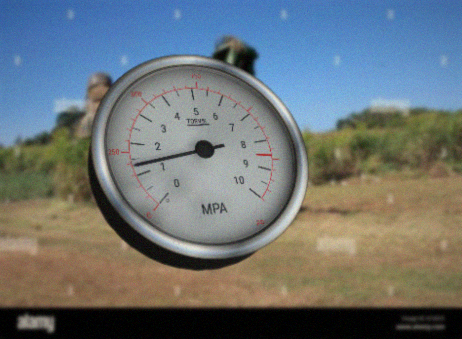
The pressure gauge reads 1.25 MPa
